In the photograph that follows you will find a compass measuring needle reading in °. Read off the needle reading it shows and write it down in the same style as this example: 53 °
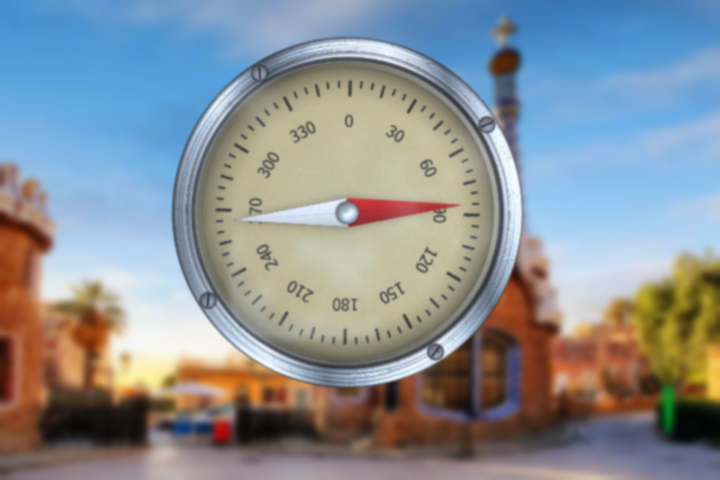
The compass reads 85 °
